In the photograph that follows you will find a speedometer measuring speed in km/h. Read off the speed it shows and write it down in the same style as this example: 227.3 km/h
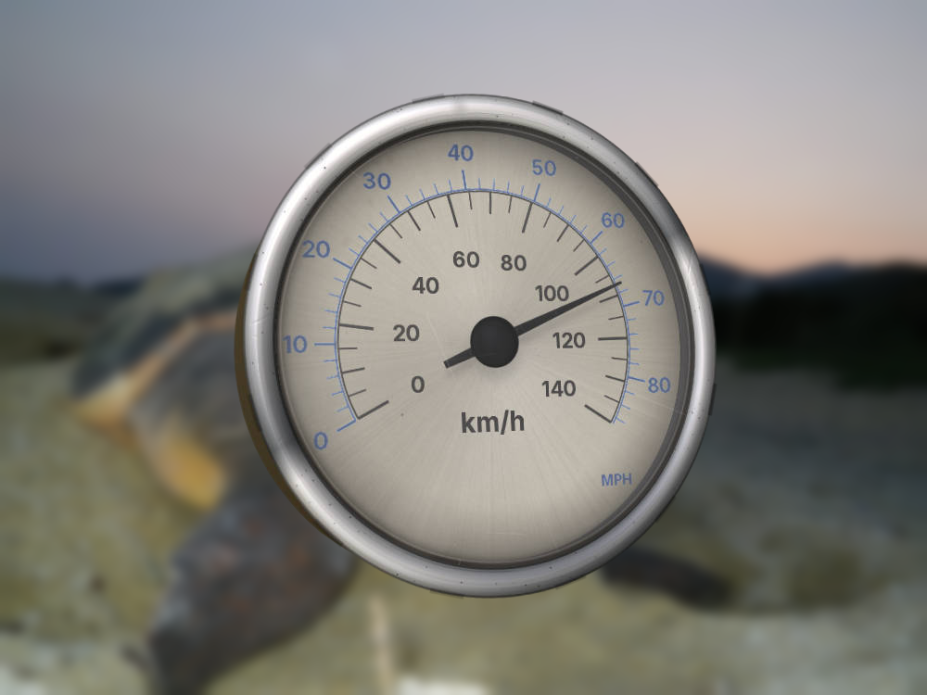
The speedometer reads 107.5 km/h
